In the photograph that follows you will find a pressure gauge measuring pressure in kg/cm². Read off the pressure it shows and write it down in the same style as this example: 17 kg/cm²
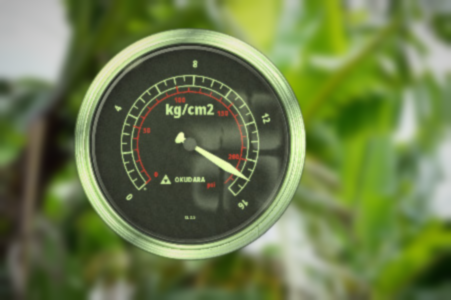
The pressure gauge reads 15 kg/cm²
